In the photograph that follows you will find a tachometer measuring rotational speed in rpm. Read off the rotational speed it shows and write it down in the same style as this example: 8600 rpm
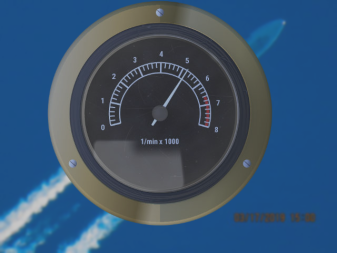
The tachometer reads 5200 rpm
